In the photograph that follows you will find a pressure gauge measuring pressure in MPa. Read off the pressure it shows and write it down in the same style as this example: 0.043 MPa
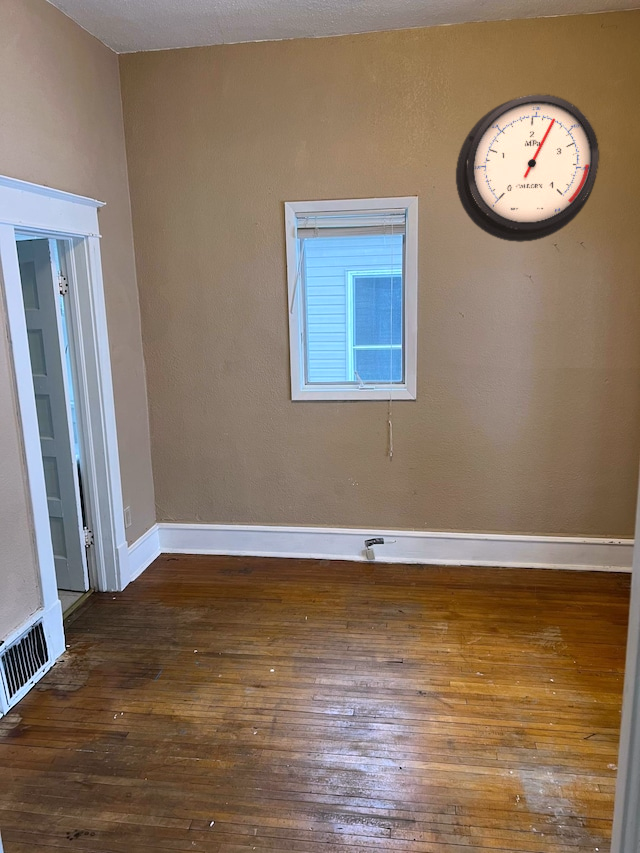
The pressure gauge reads 2.4 MPa
